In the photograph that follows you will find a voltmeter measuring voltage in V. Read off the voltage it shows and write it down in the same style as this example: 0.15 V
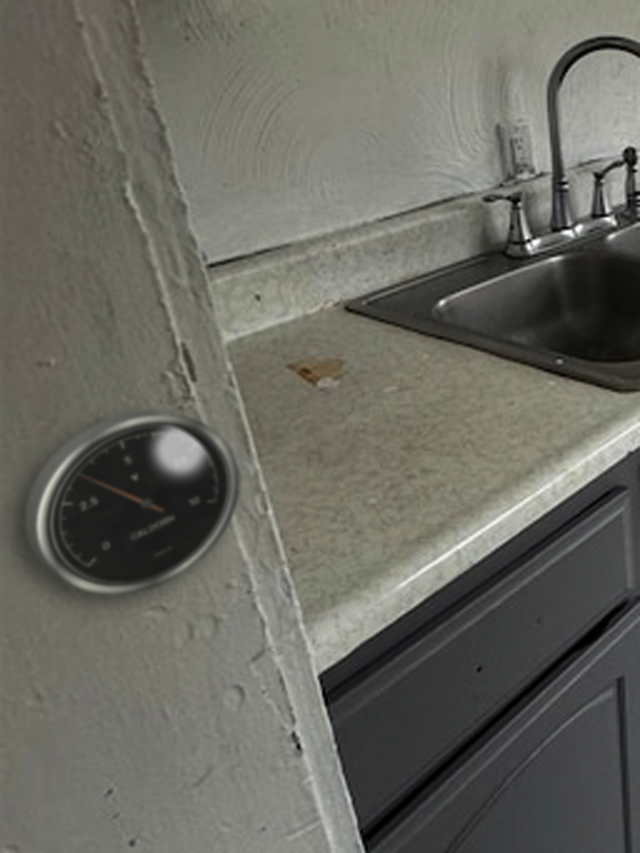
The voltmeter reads 3.5 V
